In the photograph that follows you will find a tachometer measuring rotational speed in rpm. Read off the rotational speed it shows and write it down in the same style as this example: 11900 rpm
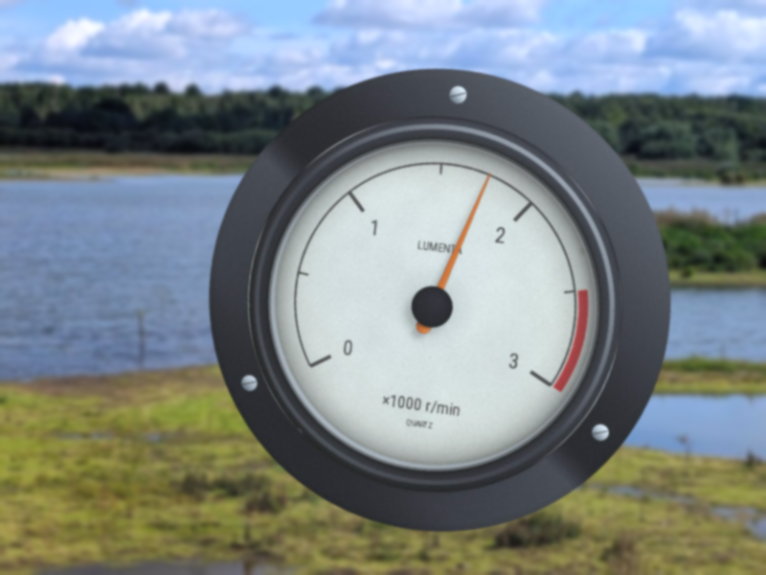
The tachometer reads 1750 rpm
